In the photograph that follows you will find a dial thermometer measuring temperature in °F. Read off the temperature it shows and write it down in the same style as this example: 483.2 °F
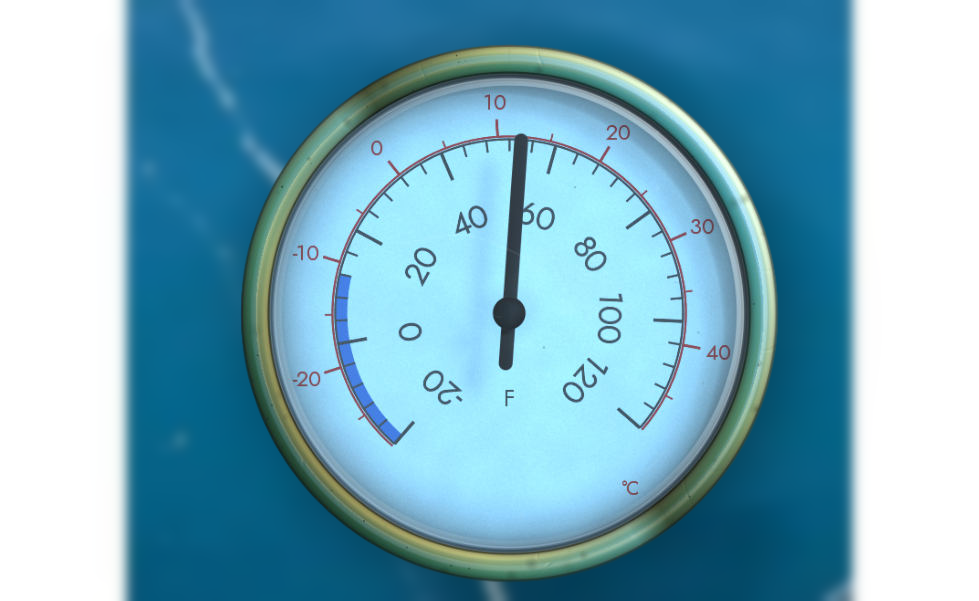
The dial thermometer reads 54 °F
